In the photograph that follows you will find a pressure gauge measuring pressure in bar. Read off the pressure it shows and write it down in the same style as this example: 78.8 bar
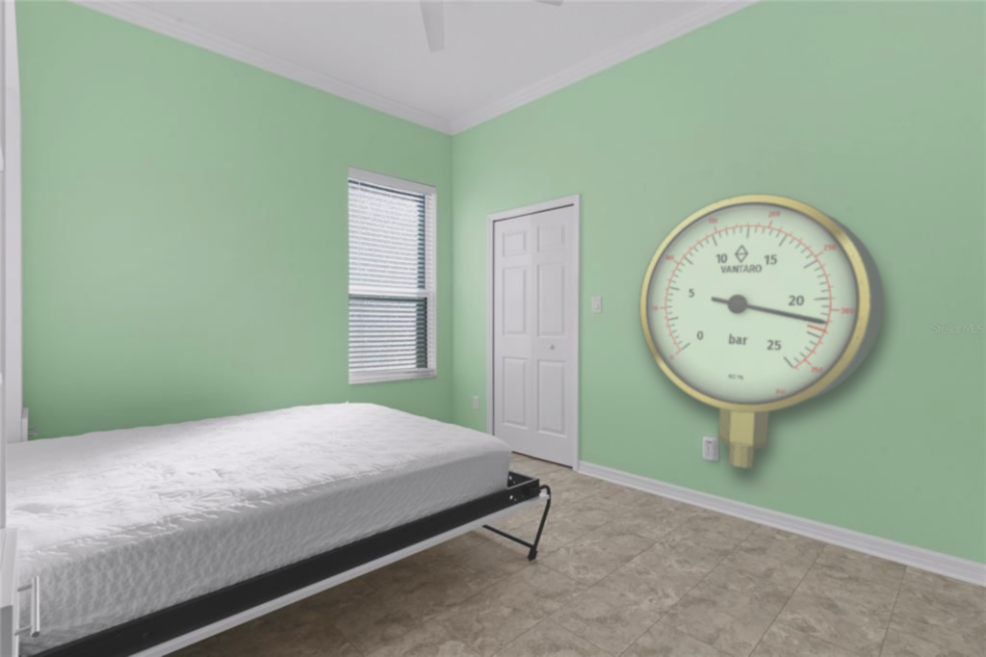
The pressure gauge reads 21.5 bar
